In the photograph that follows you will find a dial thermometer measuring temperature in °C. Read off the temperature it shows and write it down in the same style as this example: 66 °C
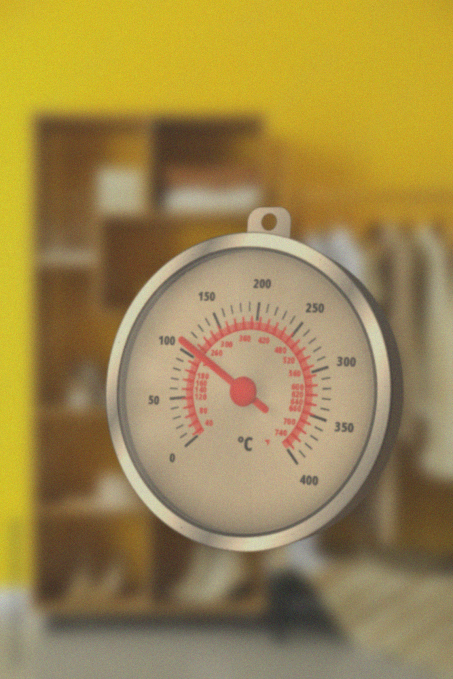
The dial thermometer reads 110 °C
